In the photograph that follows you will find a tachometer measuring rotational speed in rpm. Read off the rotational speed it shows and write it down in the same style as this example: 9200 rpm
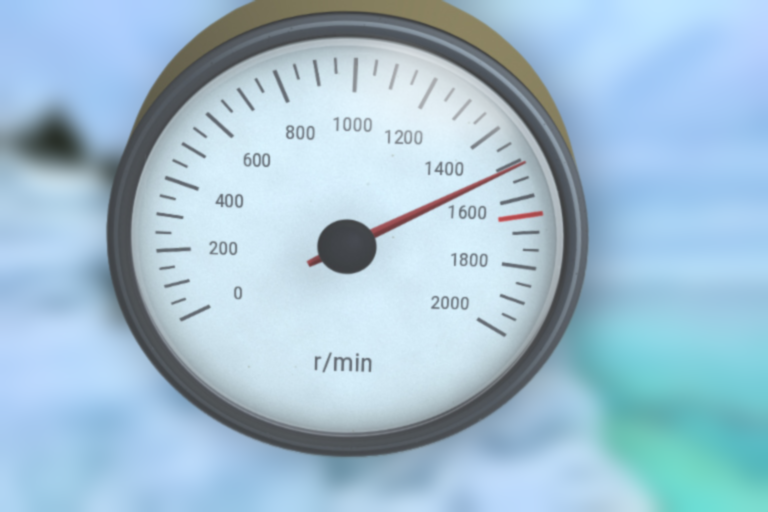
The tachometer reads 1500 rpm
